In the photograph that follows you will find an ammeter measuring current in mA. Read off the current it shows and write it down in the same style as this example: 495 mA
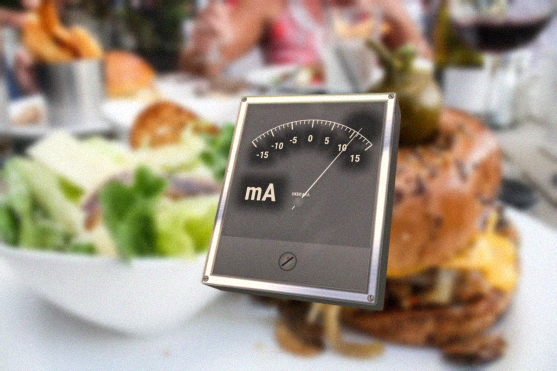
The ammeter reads 11 mA
